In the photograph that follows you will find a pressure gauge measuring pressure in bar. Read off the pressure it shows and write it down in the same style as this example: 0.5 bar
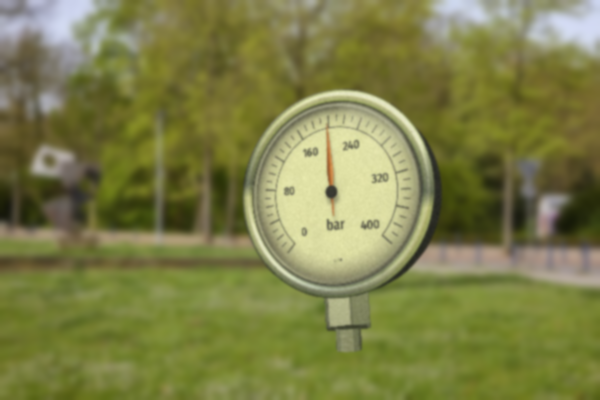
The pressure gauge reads 200 bar
